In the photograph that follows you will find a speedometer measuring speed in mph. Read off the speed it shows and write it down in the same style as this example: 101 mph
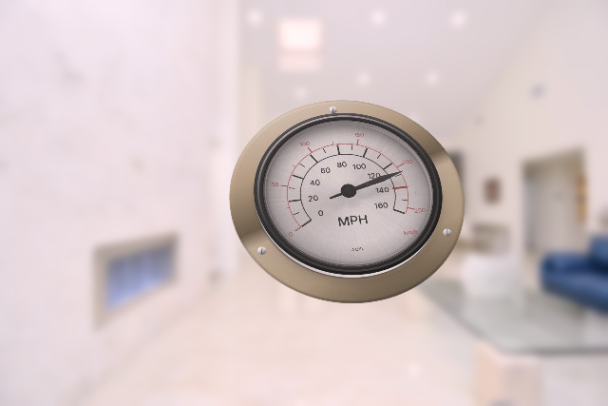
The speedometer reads 130 mph
